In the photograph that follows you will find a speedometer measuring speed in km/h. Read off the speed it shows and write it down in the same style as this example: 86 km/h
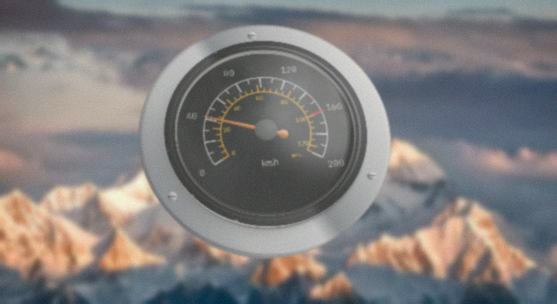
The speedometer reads 40 km/h
